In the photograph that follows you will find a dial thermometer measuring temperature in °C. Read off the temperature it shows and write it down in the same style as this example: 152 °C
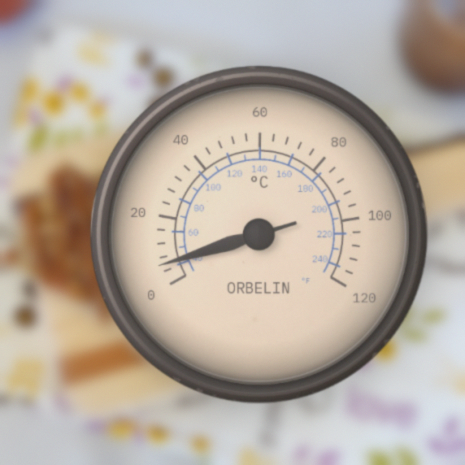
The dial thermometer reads 6 °C
